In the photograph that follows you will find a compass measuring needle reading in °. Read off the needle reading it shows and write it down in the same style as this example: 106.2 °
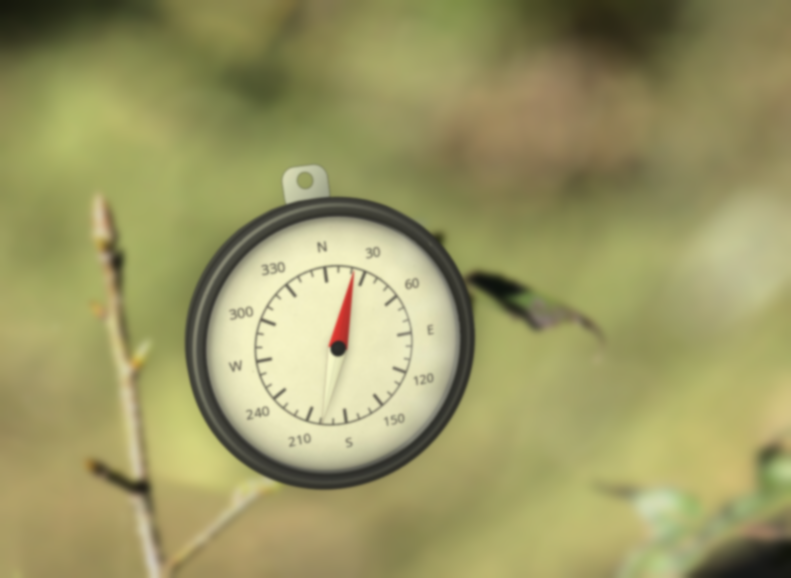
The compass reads 20 °
